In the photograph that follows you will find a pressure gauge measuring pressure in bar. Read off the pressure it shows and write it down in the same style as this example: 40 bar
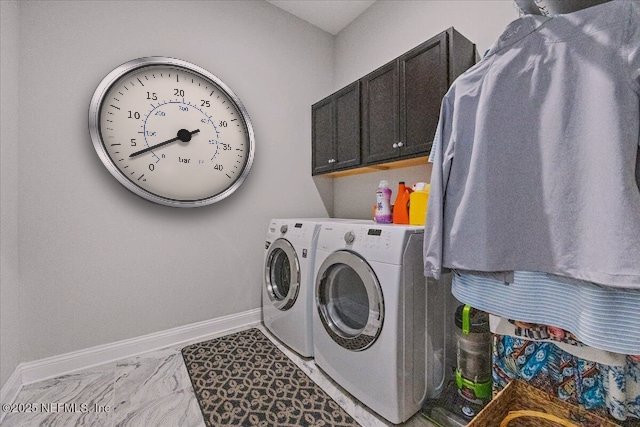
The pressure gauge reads 3 bar
